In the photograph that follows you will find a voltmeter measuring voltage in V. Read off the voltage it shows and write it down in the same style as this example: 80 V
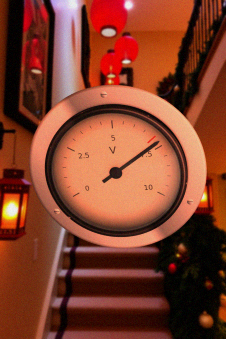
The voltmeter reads 7.25 V
